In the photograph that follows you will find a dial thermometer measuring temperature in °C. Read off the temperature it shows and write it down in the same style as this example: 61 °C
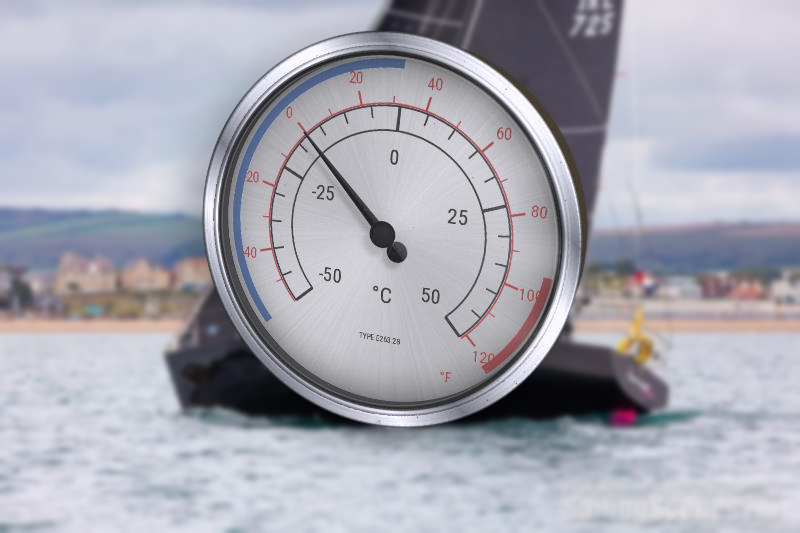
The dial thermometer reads -17.5 °C
